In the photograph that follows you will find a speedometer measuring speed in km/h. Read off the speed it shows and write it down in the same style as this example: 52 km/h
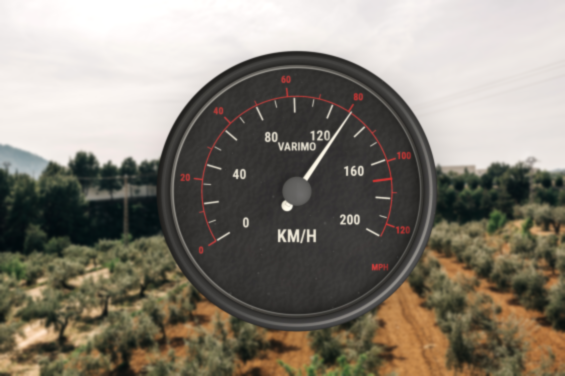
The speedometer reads 130 km/h
